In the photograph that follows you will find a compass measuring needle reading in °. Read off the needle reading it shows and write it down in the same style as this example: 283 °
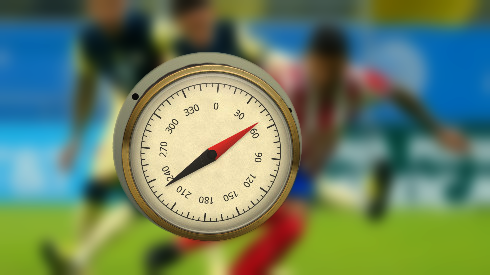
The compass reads 50 °
